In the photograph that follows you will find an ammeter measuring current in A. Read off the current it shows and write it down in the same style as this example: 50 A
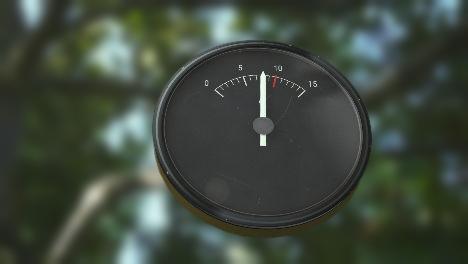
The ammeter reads 8 A
